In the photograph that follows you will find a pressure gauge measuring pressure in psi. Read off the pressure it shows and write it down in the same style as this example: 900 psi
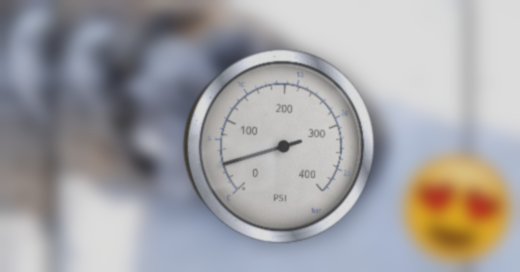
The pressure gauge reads 40 psi
